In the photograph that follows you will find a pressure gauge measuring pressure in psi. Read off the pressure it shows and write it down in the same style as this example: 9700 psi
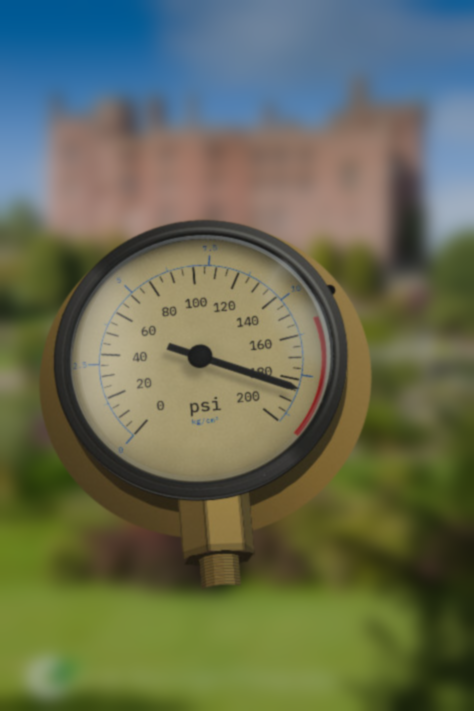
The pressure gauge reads 185 psi
